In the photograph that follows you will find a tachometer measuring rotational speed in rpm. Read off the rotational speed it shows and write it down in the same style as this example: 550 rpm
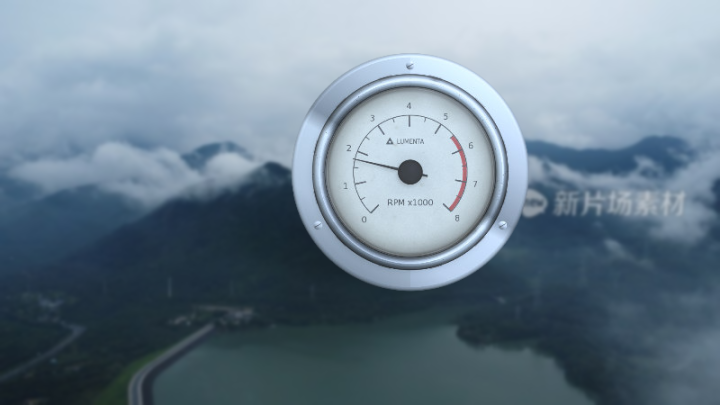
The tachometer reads 1750 rpm
